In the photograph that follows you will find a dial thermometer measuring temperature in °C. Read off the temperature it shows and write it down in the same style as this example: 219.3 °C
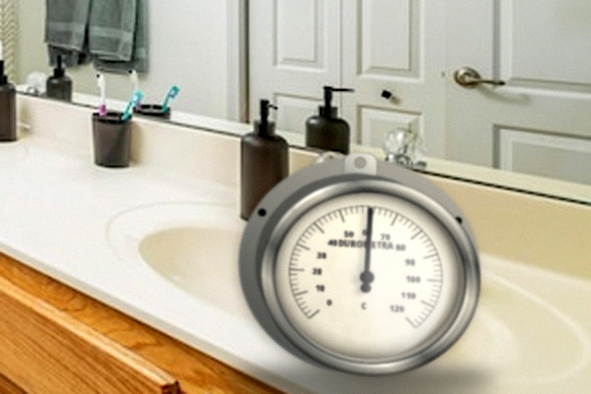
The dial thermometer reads 60 °C
